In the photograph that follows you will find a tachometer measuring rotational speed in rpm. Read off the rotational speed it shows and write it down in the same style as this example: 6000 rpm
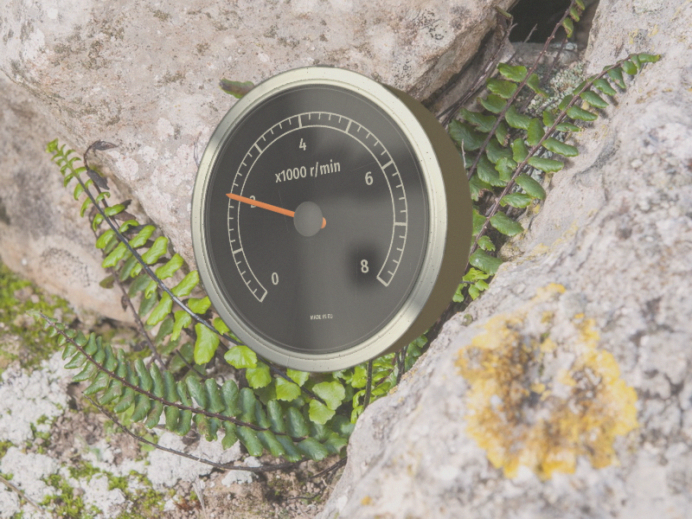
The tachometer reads 2000 rpm
